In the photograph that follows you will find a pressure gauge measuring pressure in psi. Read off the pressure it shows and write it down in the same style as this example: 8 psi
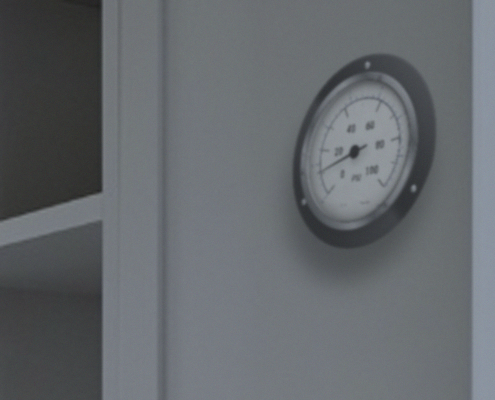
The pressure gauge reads 10 psi
